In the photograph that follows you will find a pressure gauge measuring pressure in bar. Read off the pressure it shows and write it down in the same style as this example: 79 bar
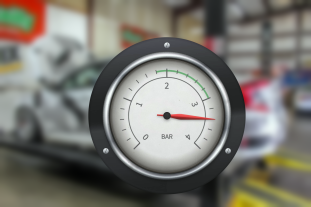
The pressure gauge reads 3.4 bar
